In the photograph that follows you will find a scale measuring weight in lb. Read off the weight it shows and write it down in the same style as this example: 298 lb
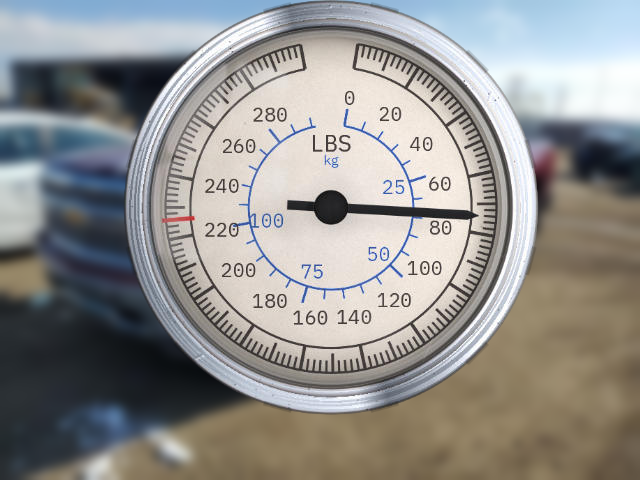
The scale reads 74 lb
